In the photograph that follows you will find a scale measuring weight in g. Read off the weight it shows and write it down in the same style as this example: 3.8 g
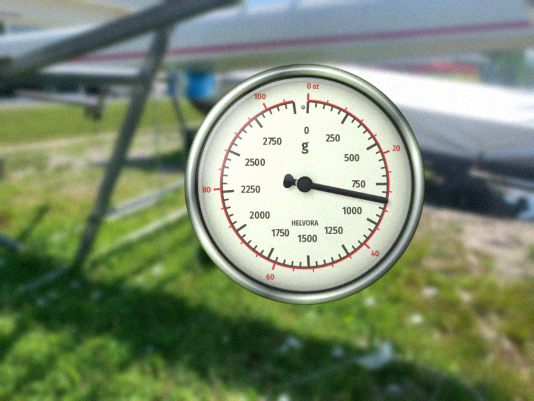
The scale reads 850 g
